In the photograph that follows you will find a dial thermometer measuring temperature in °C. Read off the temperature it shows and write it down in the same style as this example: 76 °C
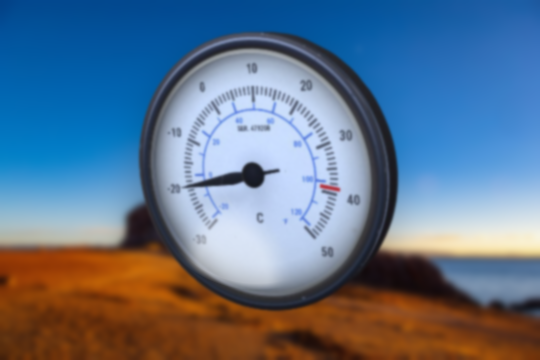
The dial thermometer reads -20 °C
